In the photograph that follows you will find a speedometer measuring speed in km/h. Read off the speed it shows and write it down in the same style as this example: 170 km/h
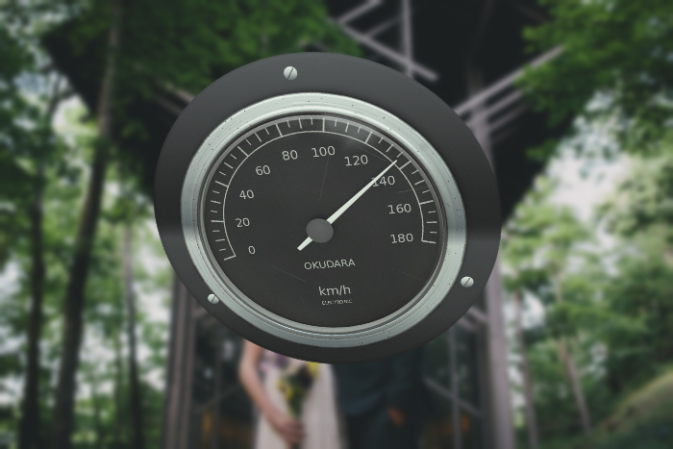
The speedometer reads 135 km/h
